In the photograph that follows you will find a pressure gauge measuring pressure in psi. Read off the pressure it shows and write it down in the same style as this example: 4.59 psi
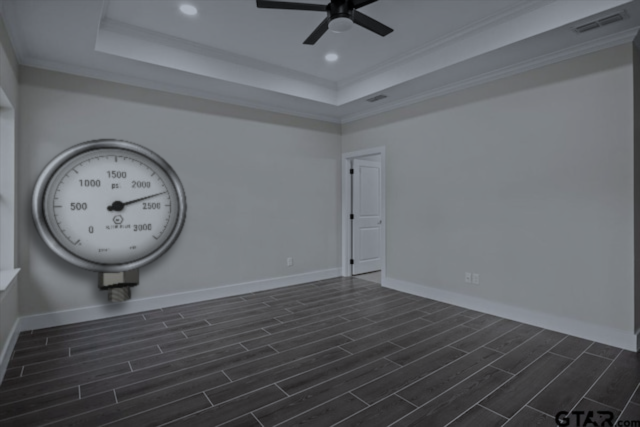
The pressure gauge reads 2300 psi
